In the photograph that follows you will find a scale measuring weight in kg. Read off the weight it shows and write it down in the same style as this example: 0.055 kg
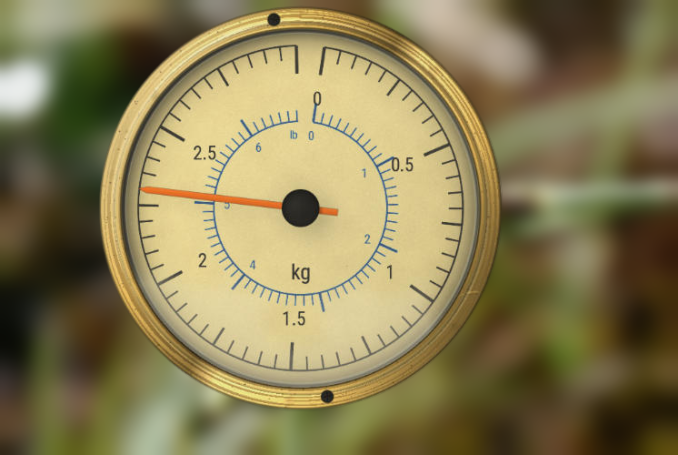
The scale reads 2.3 kg
